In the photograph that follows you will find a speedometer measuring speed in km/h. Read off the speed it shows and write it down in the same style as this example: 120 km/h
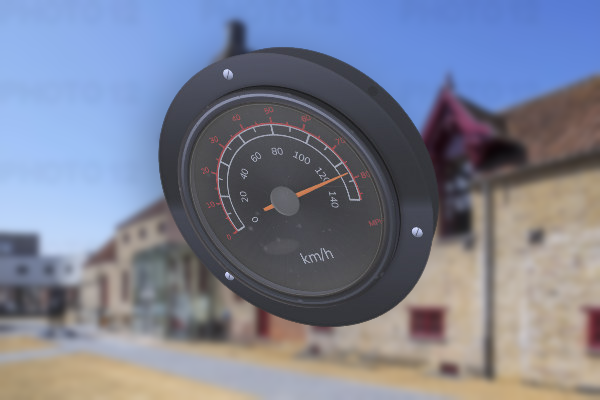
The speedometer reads 125 km/h
